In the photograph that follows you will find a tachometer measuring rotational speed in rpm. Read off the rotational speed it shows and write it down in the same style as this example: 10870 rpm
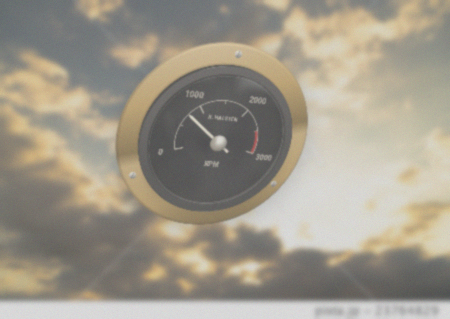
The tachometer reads 750 rpm
